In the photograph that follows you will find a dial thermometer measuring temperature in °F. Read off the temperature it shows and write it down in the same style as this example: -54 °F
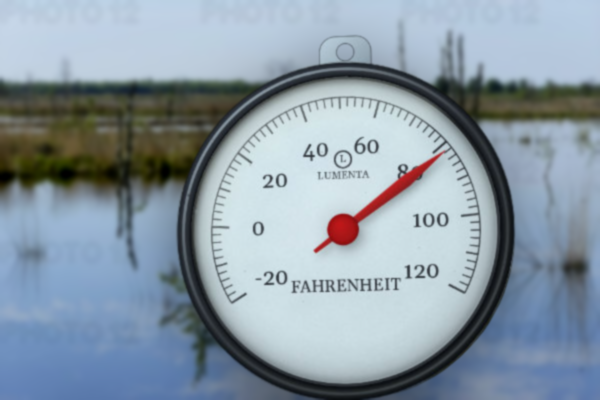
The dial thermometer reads 82 °F
